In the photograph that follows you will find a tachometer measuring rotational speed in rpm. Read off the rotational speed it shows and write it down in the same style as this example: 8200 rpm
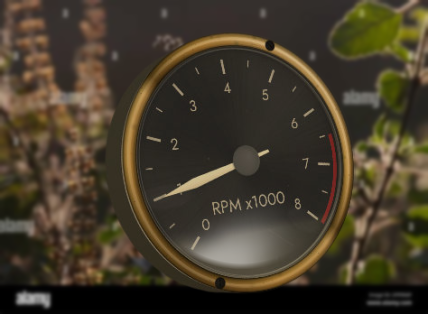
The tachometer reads 1000 rpm
